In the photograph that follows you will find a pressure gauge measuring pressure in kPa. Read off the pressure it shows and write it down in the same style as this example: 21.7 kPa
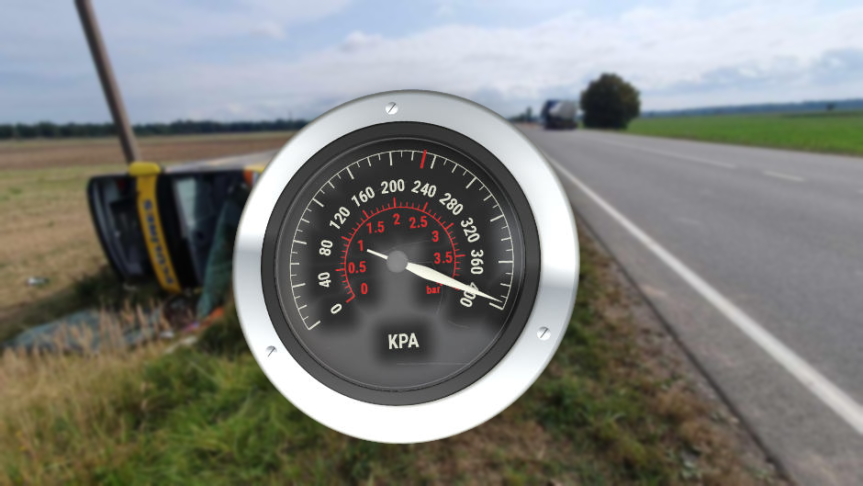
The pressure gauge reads 395 kPa
